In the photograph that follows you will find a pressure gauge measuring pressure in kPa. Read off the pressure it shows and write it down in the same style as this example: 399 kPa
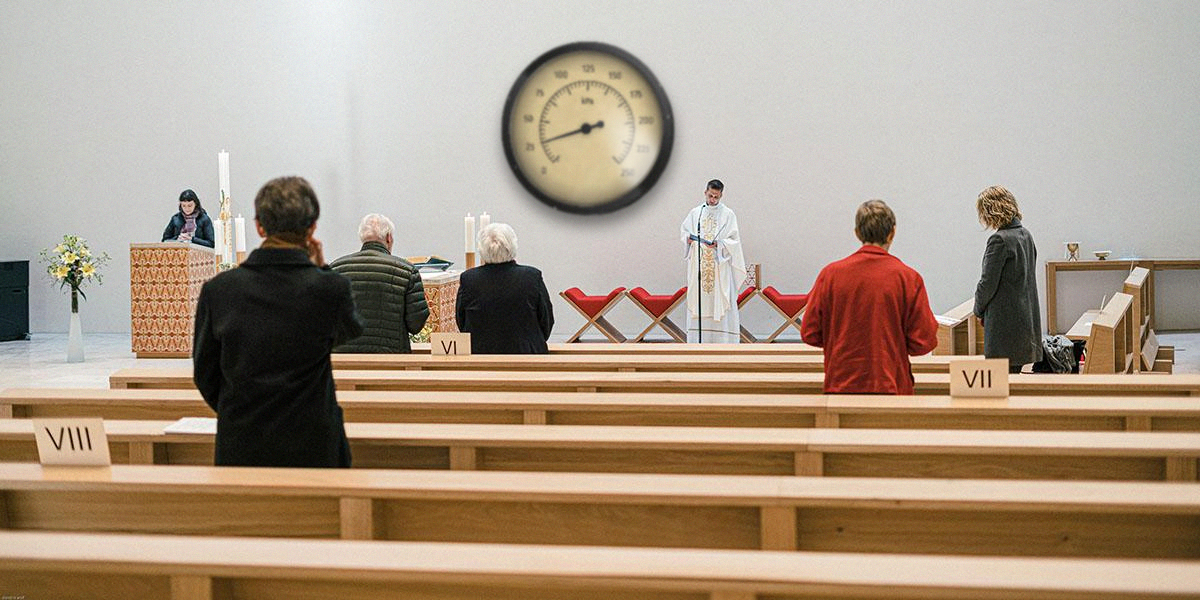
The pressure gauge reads 25 kPa
